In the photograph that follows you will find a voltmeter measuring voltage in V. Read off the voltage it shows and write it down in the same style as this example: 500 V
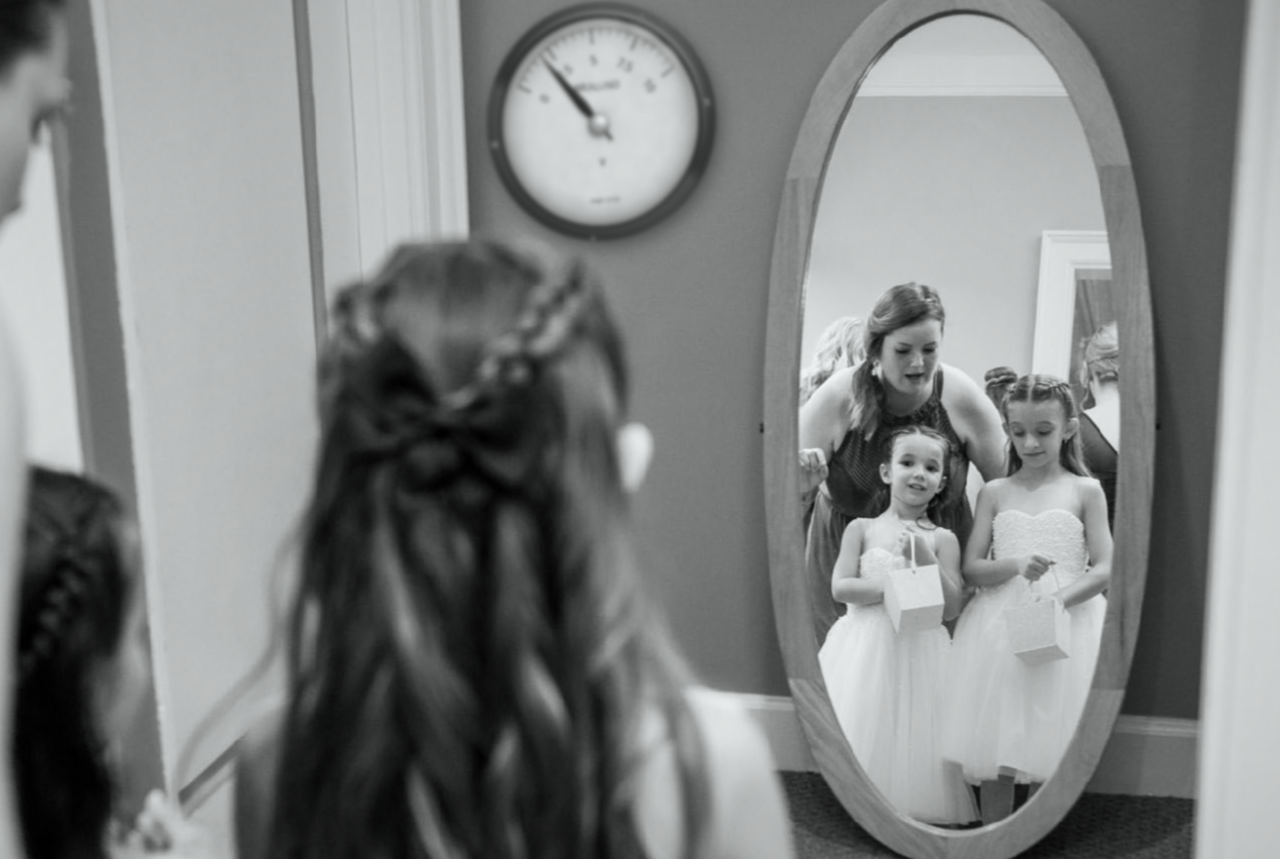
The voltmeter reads 2 V
